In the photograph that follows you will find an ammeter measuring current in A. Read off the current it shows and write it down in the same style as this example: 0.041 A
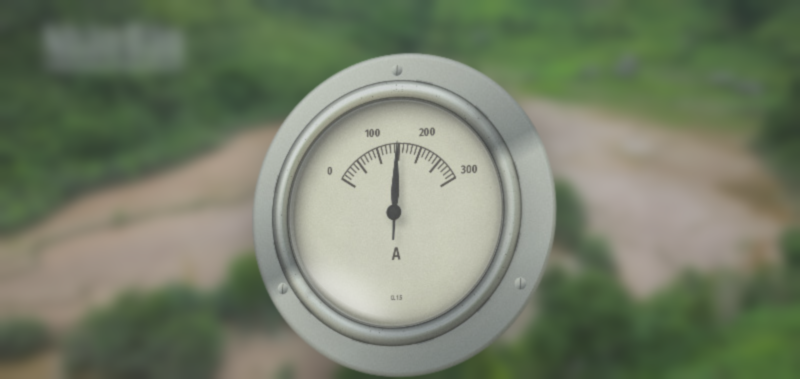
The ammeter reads 150 A
